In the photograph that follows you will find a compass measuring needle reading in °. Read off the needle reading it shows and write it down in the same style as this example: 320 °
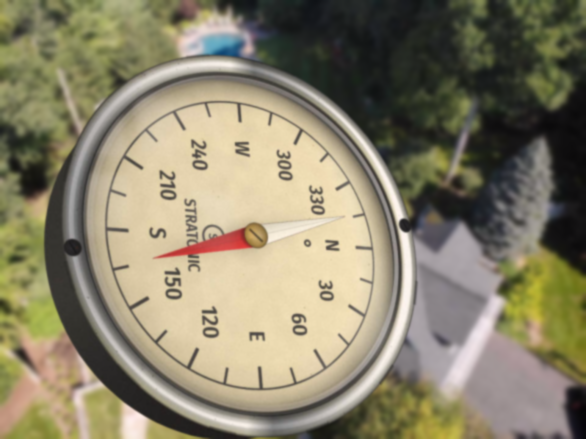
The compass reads 165 °
